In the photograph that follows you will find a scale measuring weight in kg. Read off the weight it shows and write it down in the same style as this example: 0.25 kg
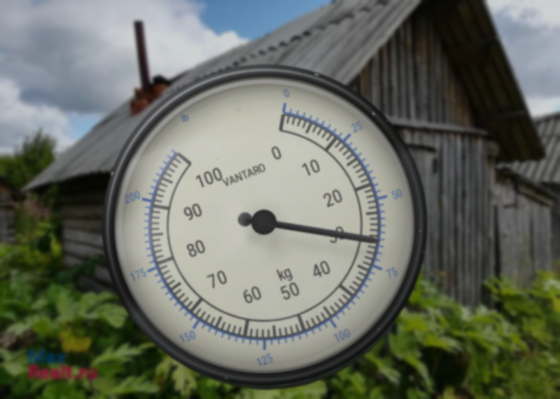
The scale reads 30 kg
